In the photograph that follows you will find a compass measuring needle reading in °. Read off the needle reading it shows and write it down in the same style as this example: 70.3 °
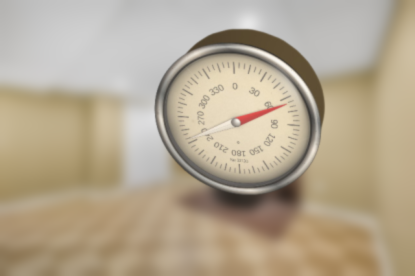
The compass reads 65 °
